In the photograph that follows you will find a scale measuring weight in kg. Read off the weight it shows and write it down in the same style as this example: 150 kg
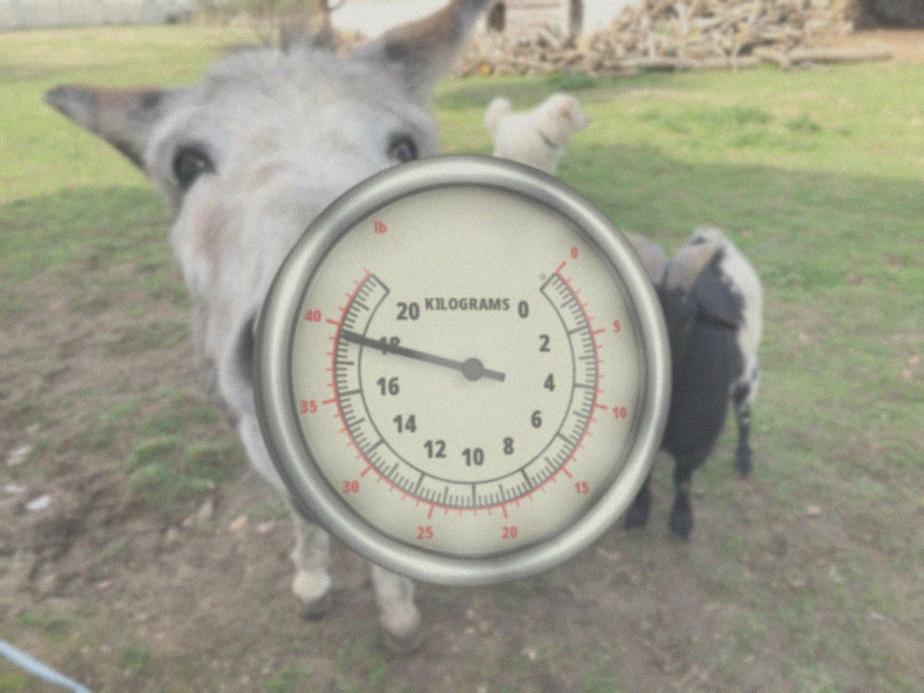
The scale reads 17.8 kg
